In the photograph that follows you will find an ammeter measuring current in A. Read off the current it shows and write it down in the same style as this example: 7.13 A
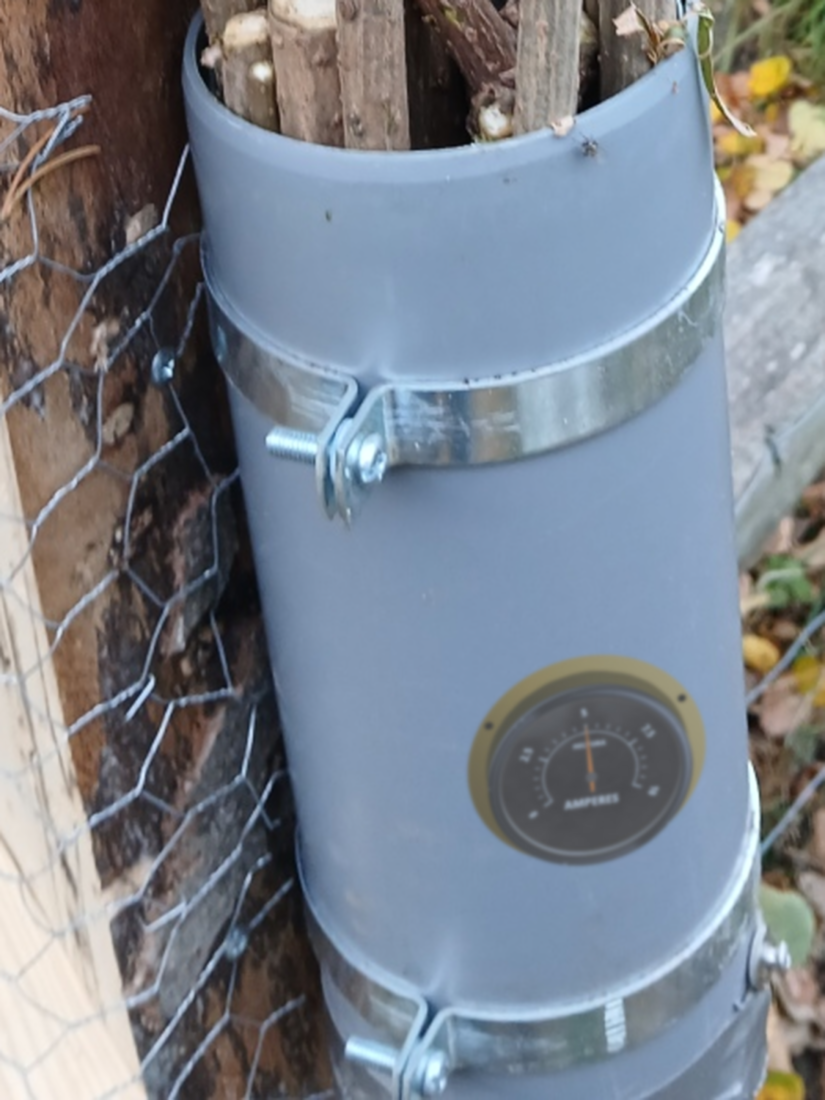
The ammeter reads 5 A
